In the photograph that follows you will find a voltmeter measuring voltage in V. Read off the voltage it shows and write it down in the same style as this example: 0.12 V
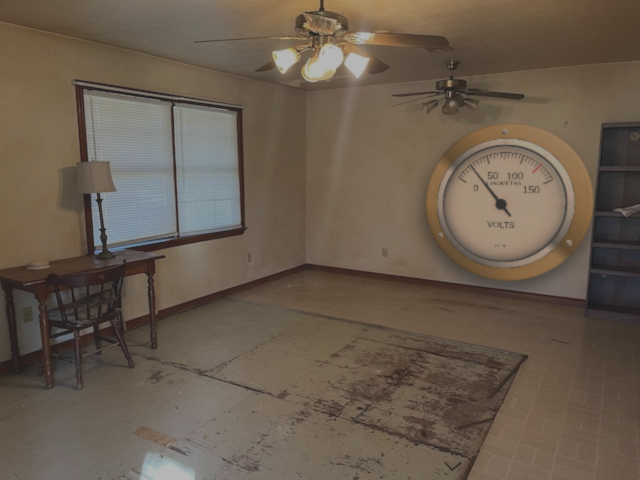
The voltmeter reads 25 V
